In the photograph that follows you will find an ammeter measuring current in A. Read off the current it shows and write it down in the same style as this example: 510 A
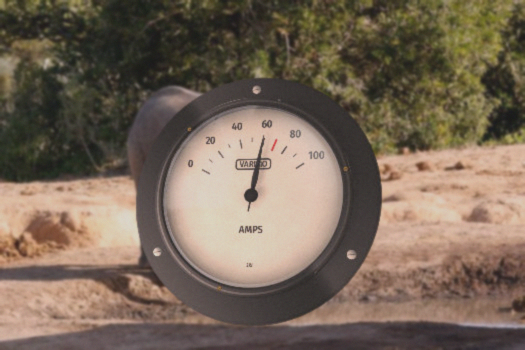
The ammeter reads 60 A
